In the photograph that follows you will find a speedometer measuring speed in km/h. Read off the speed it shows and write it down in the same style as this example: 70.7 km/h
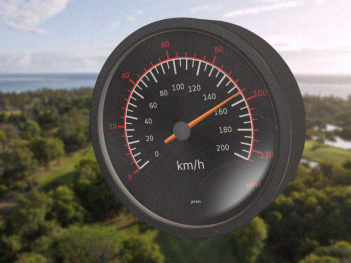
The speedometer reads 155 km/h
